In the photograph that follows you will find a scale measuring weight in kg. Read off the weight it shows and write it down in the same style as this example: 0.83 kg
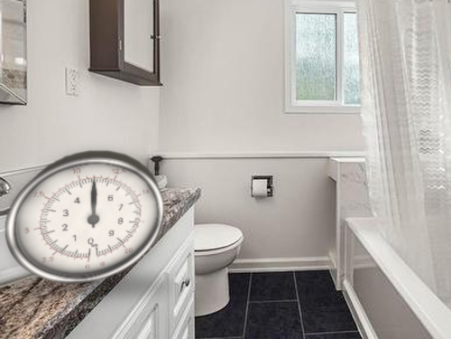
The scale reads 5 kg
